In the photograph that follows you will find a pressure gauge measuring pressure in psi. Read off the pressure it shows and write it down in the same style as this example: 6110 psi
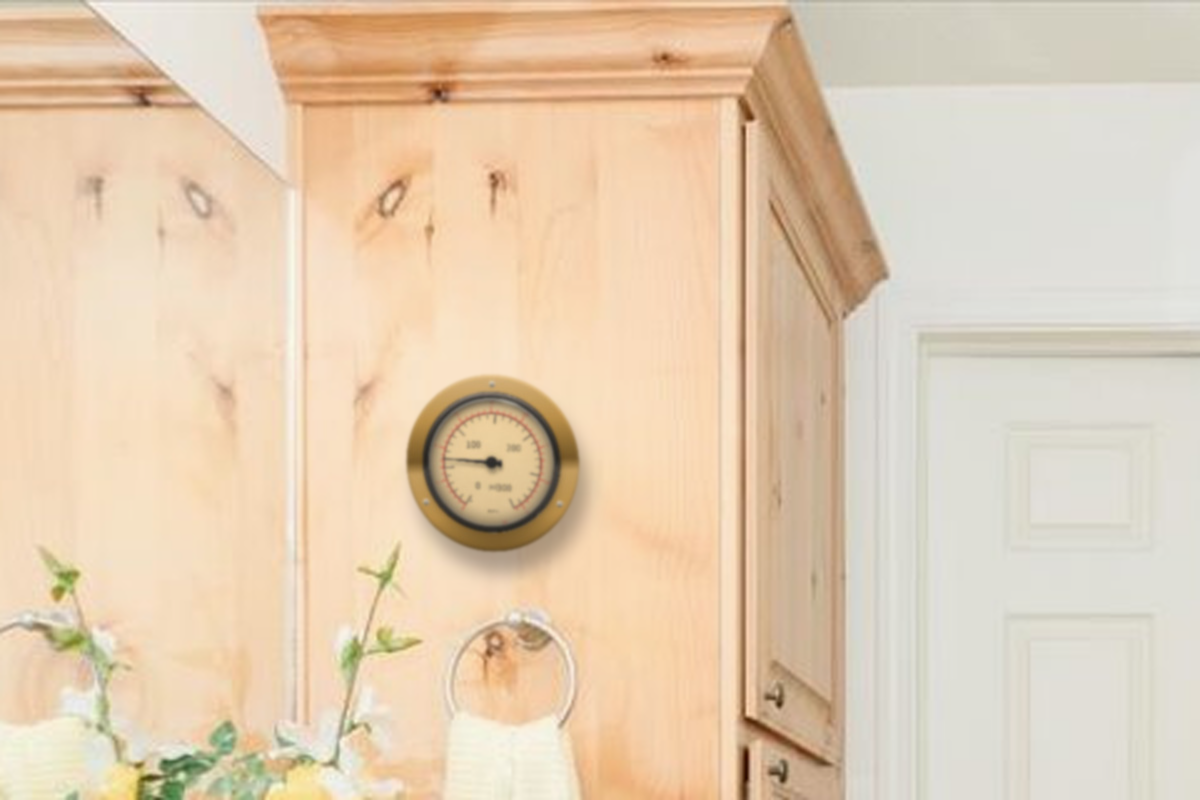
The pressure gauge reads 60 psi
